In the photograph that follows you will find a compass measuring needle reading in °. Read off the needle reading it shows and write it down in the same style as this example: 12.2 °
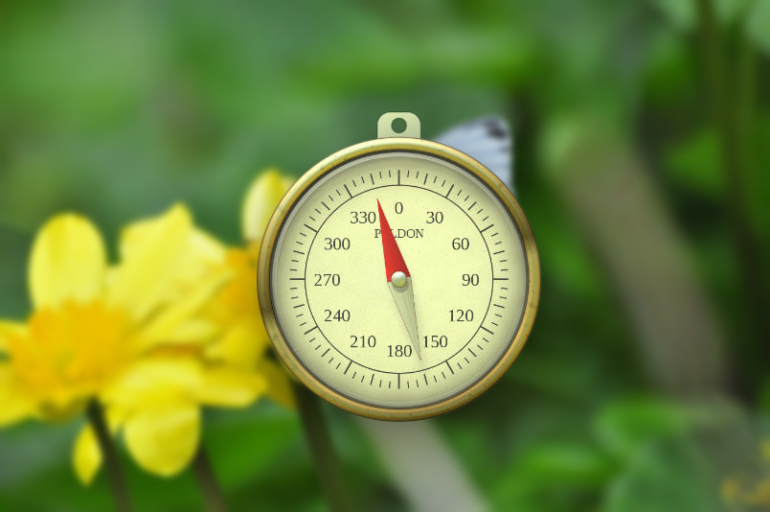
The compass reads 345 °
